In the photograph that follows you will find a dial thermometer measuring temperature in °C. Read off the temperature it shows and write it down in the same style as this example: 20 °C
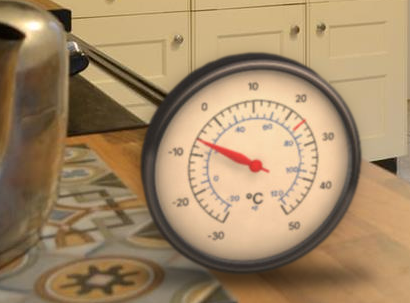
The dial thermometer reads -6 °C
